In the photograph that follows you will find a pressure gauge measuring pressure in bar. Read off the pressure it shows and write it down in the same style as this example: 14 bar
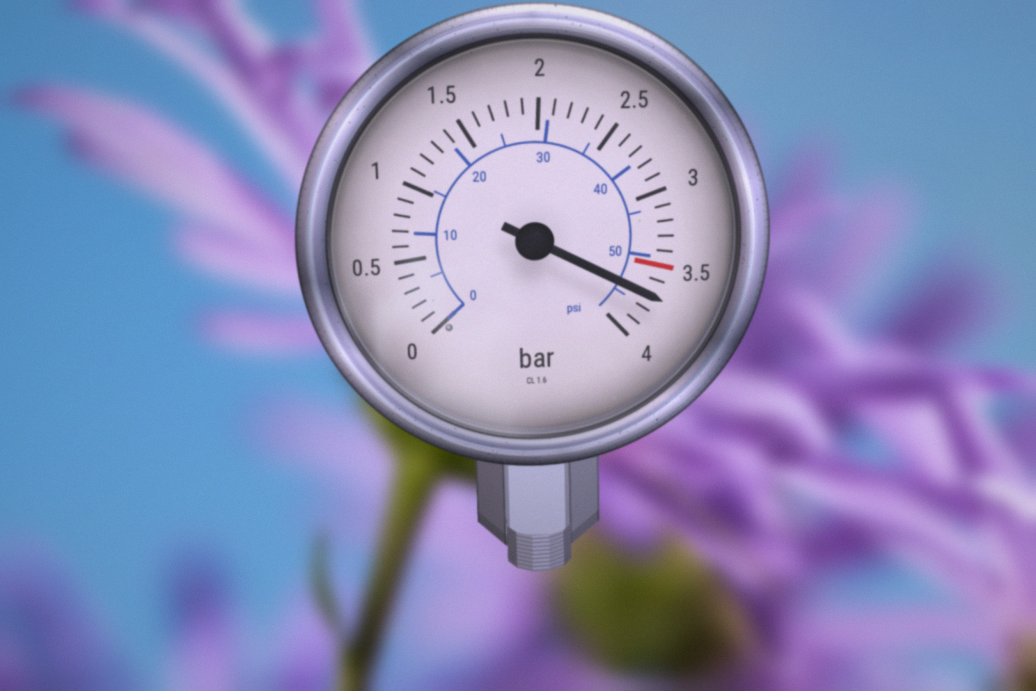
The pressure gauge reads 3.7 bar
